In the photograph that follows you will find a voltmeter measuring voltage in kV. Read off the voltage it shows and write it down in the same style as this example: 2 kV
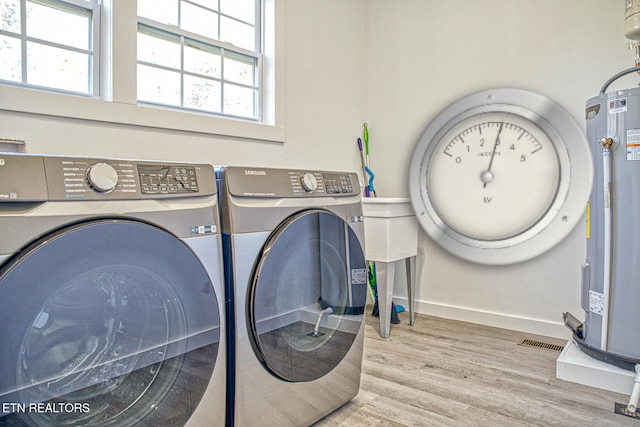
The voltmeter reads 3 kV
